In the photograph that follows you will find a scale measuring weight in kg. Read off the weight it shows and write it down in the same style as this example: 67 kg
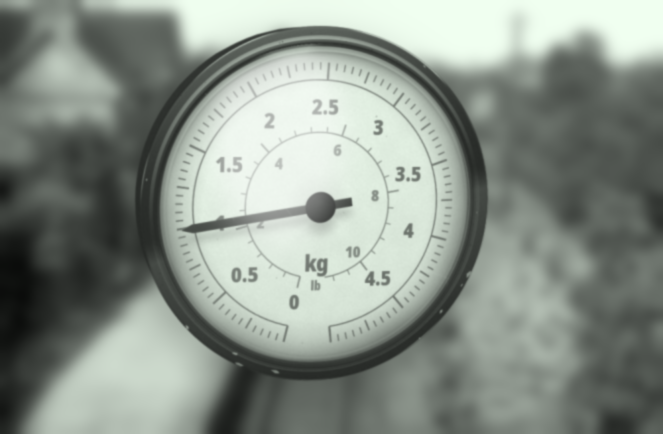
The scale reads 1 kg
